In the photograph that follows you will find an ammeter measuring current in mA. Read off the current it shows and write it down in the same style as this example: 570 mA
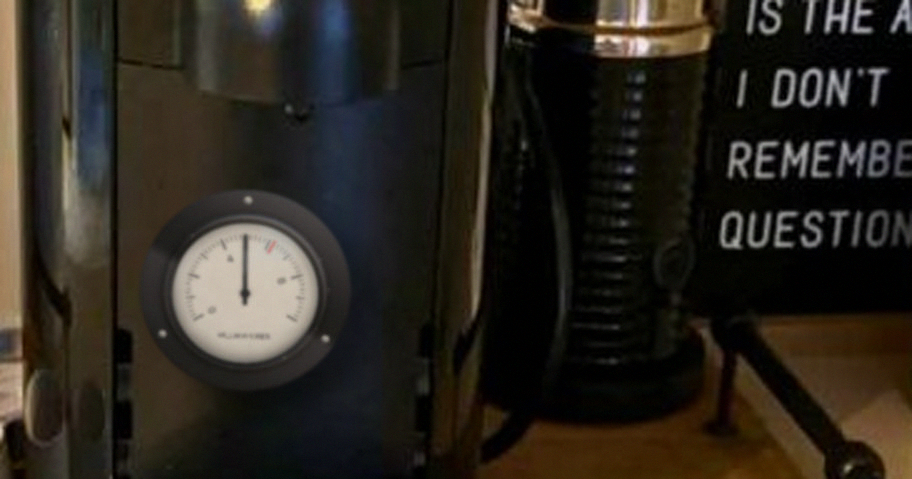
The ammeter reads 5 mA
